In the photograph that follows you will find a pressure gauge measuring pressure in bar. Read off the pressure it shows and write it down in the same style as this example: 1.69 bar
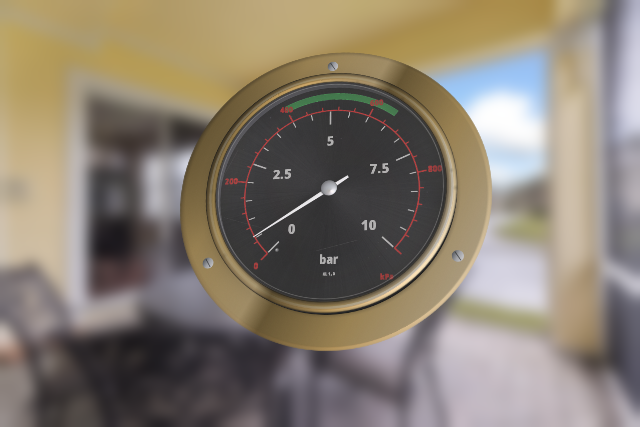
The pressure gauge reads 0.5 bar
